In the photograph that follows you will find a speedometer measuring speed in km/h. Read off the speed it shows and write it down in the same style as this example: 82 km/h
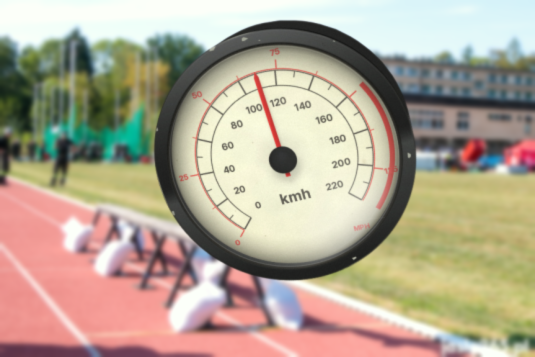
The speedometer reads 110 km/h
